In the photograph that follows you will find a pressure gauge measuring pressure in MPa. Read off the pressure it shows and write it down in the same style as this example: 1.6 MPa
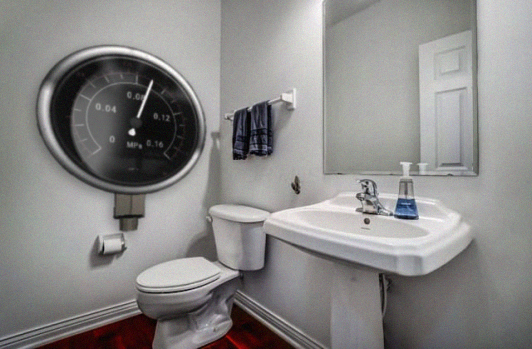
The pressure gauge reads 0.09 MPa
